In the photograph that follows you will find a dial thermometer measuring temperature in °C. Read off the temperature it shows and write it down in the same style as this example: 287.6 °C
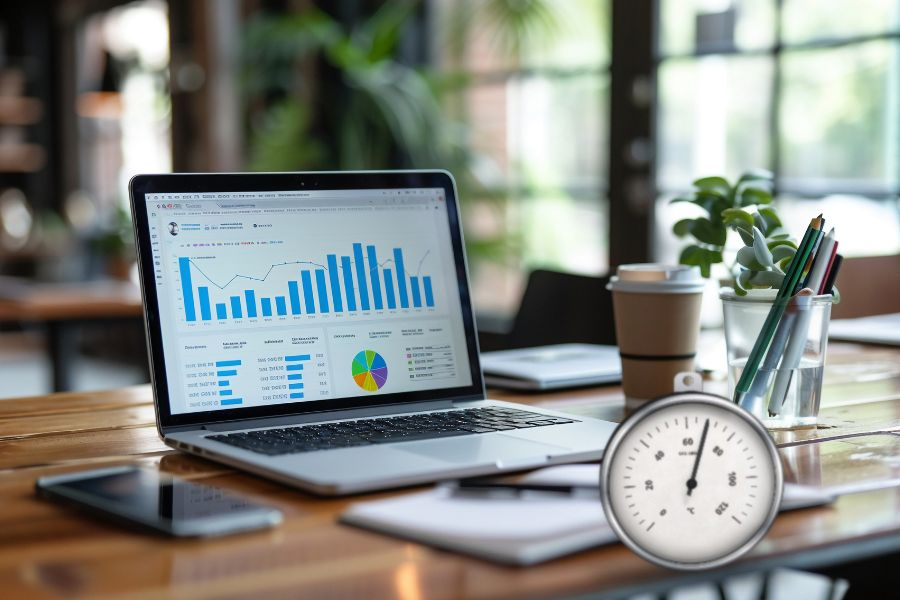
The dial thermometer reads 68 °C
